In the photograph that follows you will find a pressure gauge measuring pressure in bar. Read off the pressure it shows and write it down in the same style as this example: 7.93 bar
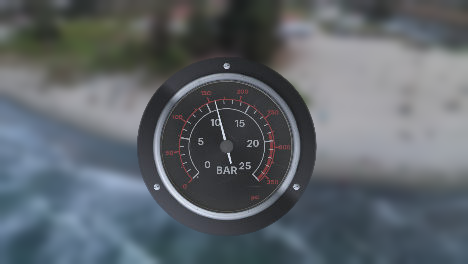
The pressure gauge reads 11 bar
